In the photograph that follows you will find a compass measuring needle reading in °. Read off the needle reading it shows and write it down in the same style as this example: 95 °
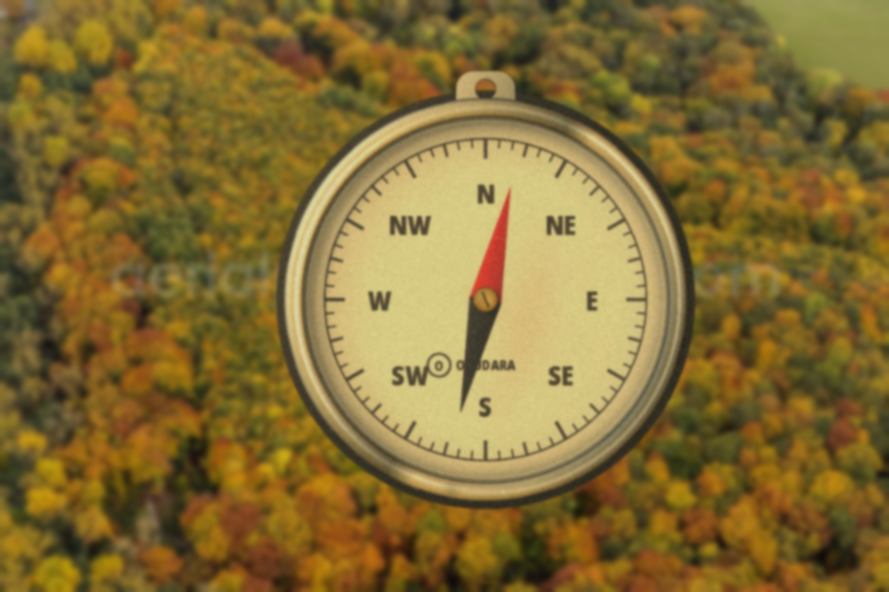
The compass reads 12.5 °
